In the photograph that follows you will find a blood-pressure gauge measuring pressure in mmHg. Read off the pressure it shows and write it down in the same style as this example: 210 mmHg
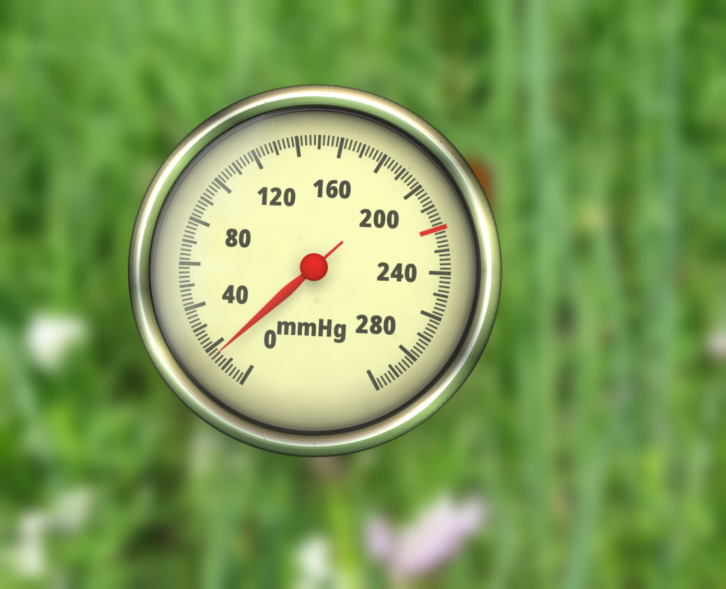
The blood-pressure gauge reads 16 mmHg
